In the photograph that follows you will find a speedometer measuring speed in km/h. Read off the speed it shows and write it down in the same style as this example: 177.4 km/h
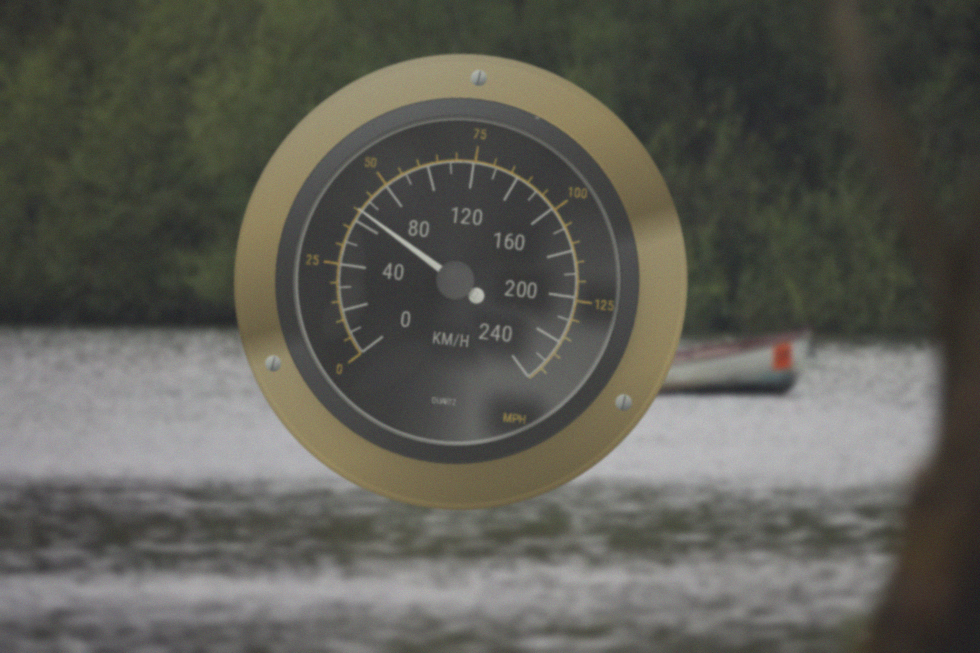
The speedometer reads 65 km/h
